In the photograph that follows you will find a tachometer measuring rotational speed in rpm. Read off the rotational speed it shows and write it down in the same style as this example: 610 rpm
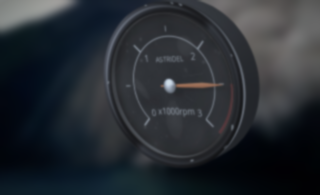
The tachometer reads 2500 rpm
